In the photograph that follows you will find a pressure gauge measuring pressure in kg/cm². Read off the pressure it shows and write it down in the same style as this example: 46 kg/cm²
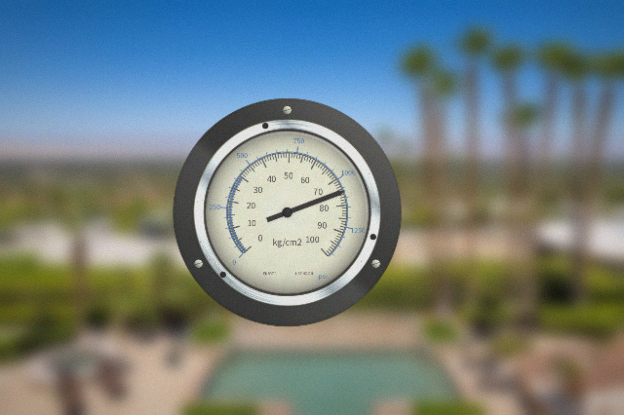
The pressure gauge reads 75 kg/cm²
